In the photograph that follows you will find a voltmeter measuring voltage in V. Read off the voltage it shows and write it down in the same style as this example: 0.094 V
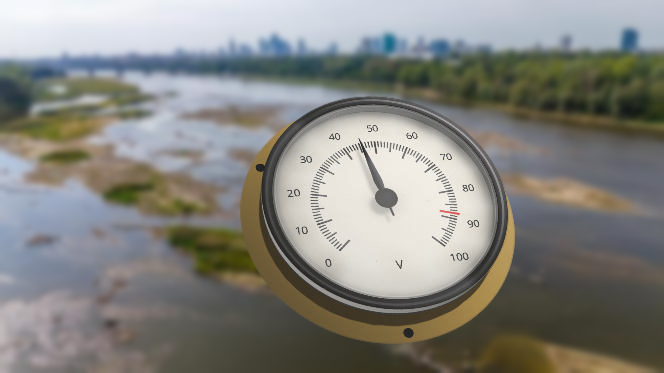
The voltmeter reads 45 V
